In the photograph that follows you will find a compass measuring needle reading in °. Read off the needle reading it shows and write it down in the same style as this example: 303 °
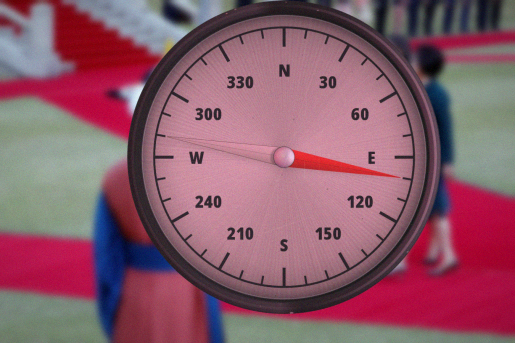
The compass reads 100 °
